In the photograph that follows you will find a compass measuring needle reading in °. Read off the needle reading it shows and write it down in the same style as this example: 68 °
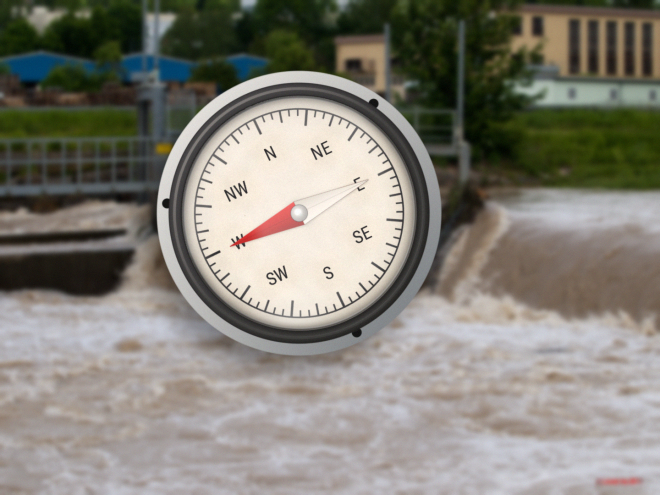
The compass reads 270 °
